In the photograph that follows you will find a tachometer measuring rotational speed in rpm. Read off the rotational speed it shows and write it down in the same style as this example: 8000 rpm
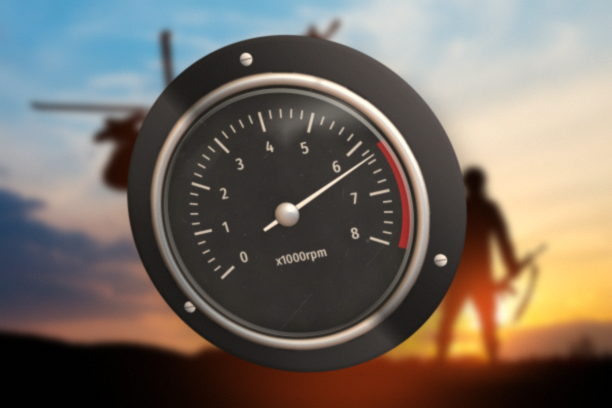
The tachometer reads 6300 rpm
